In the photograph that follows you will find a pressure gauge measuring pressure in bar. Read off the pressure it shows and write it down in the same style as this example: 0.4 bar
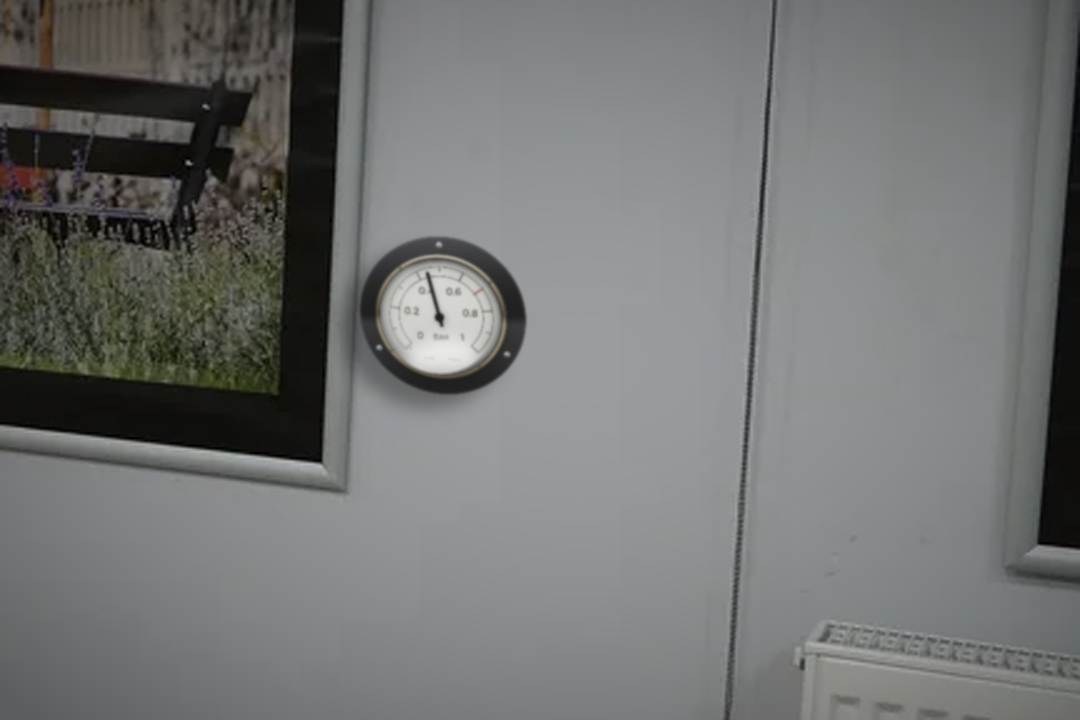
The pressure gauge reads 0.45 bar
